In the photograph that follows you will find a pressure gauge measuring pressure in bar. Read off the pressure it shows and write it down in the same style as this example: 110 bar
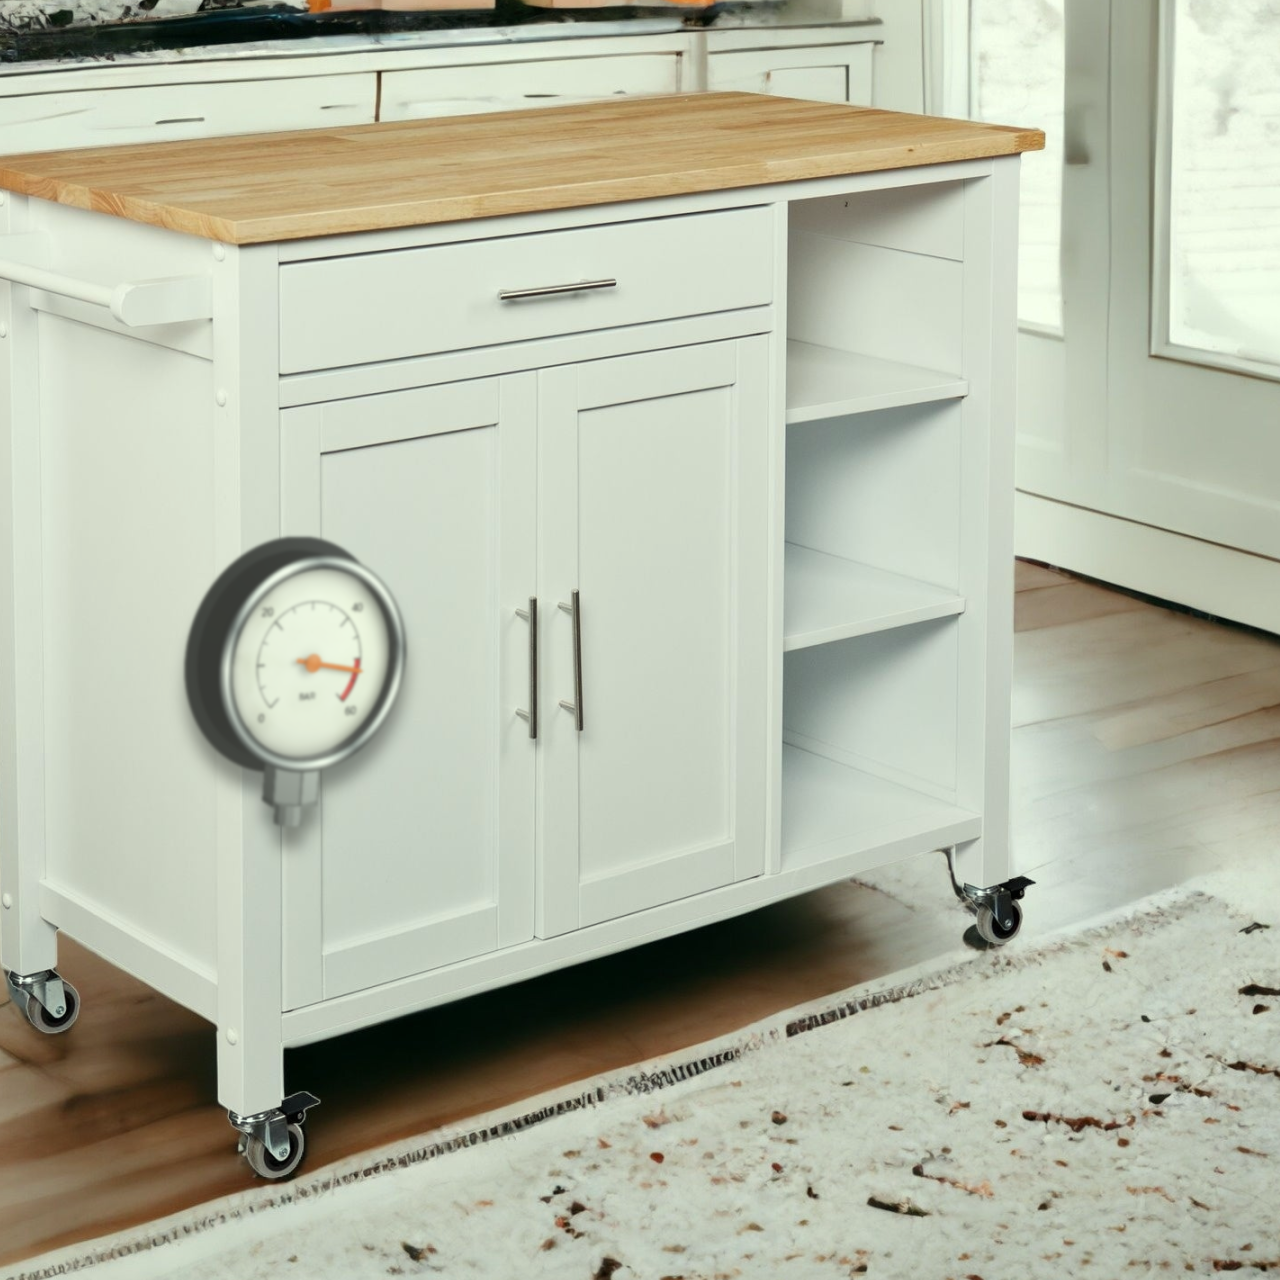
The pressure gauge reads 52.5 bar
